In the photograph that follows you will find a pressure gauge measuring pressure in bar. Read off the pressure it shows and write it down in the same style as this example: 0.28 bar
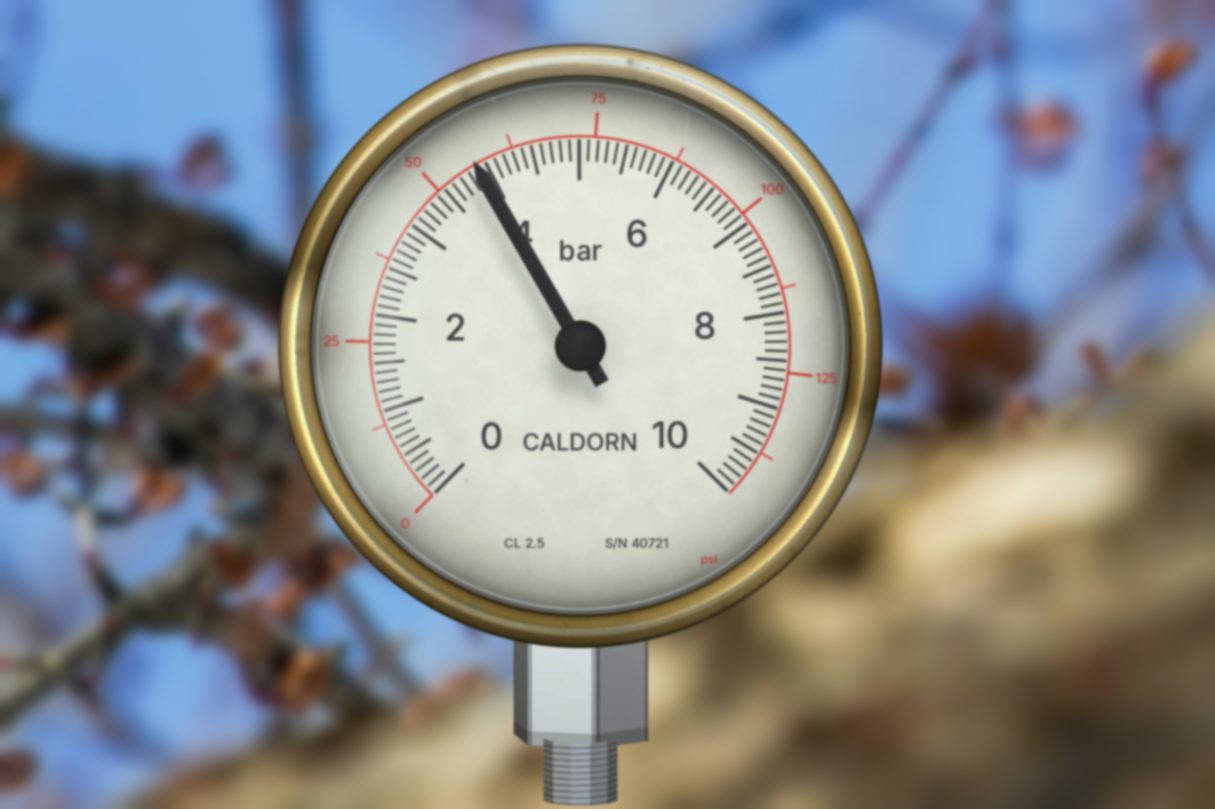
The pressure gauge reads 3.9 bar
